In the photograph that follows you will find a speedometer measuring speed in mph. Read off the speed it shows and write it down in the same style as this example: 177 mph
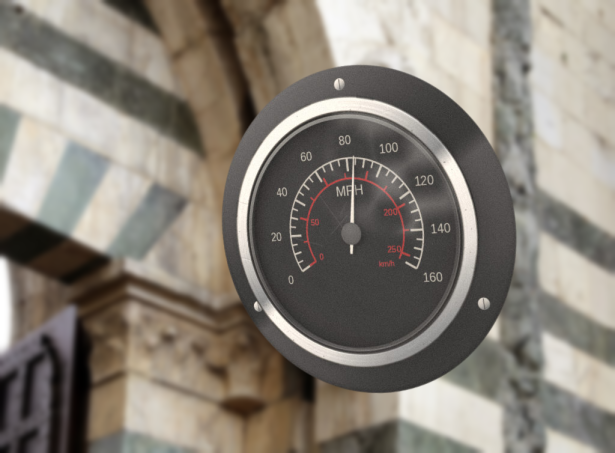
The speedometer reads 85 mph
